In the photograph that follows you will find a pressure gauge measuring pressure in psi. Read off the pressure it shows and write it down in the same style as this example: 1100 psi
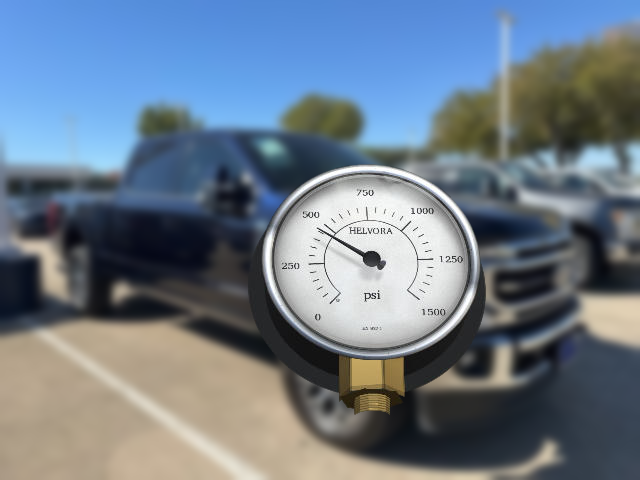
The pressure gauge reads 450 psi
